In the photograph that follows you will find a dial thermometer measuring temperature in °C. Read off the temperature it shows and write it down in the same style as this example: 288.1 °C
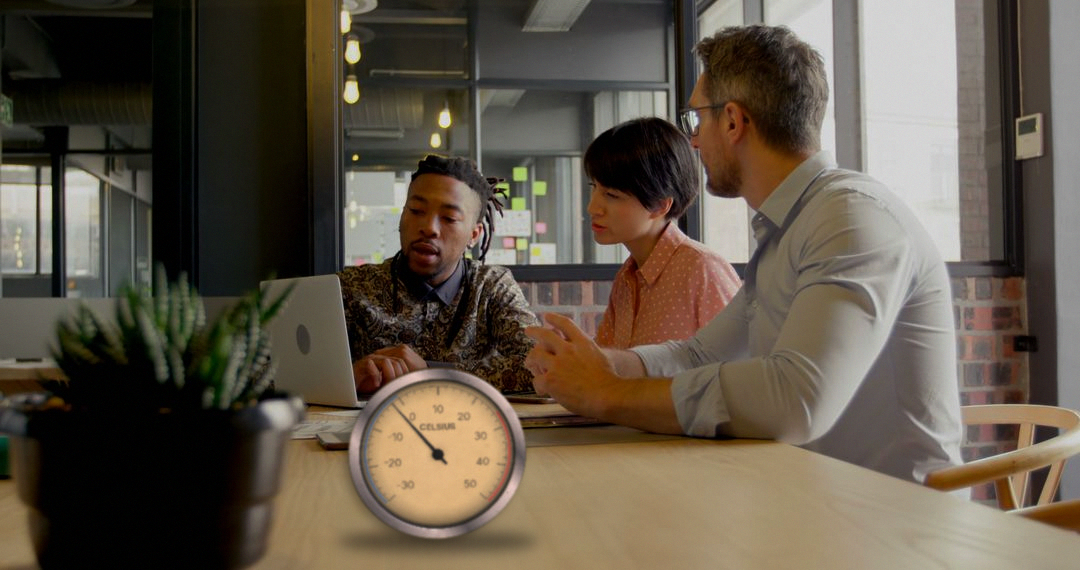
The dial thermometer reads -2 °C
